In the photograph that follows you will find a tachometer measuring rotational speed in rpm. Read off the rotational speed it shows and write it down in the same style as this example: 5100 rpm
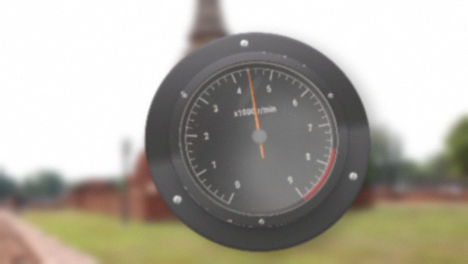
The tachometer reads 4400 rpm
